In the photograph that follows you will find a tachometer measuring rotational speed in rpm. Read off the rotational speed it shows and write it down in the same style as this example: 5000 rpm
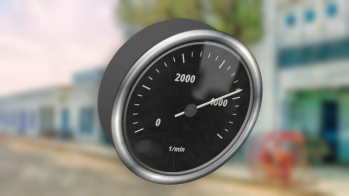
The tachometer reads 3800 rpm
